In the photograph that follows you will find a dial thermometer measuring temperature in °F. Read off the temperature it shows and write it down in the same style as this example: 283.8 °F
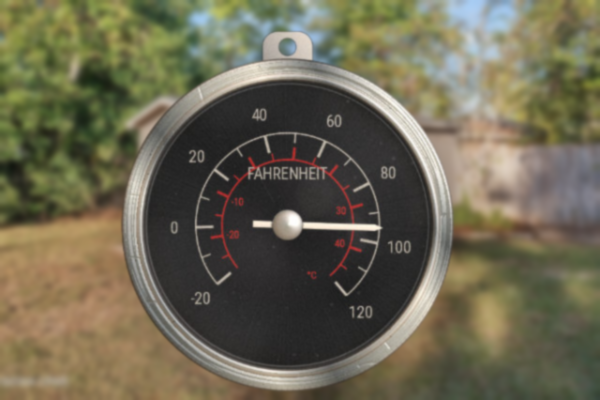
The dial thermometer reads 95 °F
